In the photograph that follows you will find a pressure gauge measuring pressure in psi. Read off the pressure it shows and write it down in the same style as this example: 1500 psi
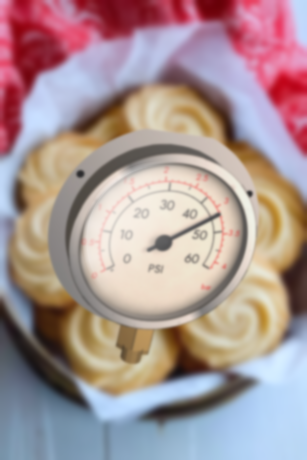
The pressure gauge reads 45 psi
